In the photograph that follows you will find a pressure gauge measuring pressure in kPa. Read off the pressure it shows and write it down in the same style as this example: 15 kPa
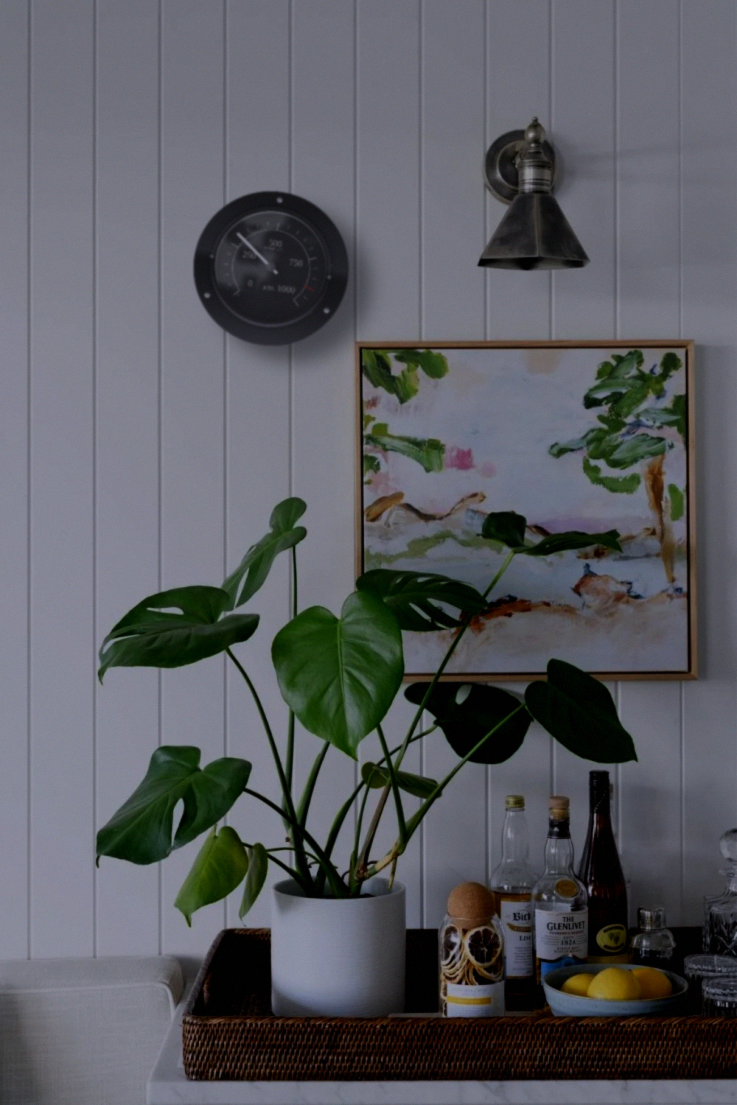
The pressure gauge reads 300 kPa
